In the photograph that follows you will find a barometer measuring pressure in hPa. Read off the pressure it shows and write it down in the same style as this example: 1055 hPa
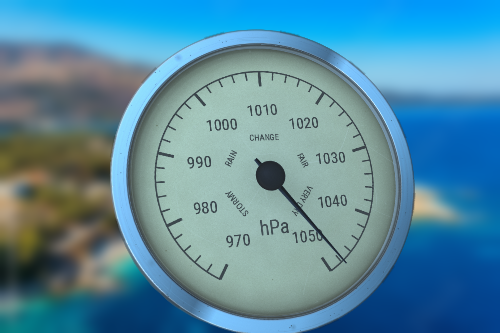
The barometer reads 1048 hPa
